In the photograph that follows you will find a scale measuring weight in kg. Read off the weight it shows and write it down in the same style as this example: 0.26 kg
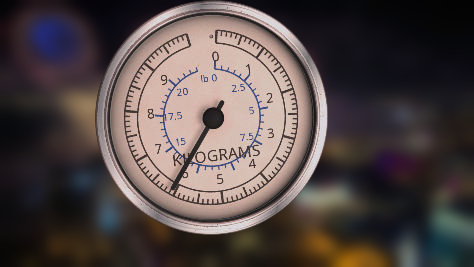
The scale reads 6.1 kg
